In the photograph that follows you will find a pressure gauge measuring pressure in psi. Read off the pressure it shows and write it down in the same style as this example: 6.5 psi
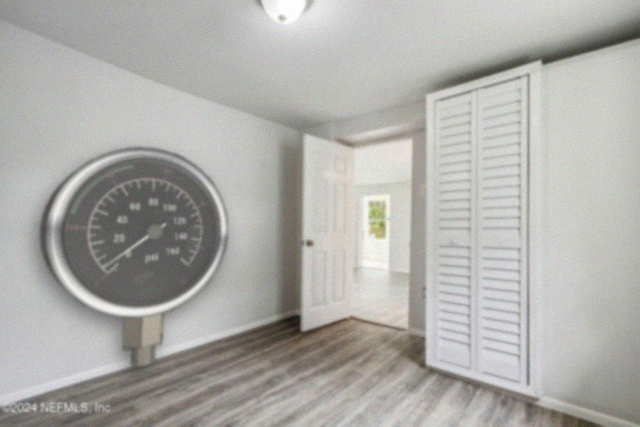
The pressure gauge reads 5 psi
